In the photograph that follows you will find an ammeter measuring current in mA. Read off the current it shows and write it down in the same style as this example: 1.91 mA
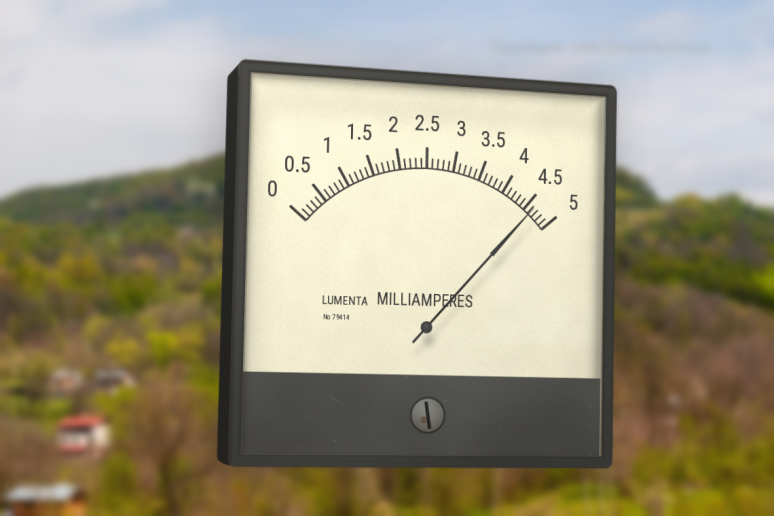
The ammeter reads 4.6 mA
